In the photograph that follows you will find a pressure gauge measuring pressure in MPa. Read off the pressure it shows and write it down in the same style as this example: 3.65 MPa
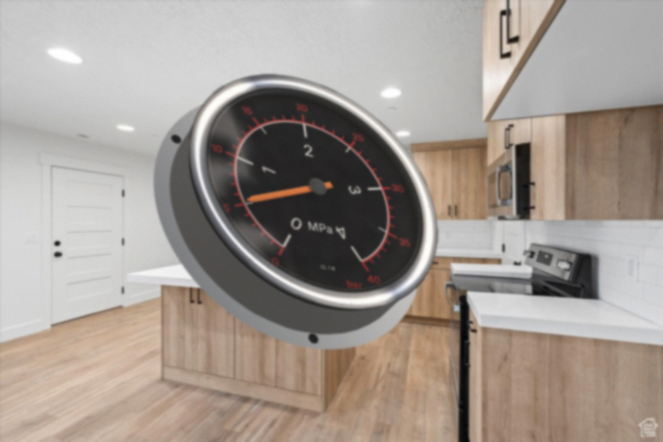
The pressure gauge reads 0.5 MPa
